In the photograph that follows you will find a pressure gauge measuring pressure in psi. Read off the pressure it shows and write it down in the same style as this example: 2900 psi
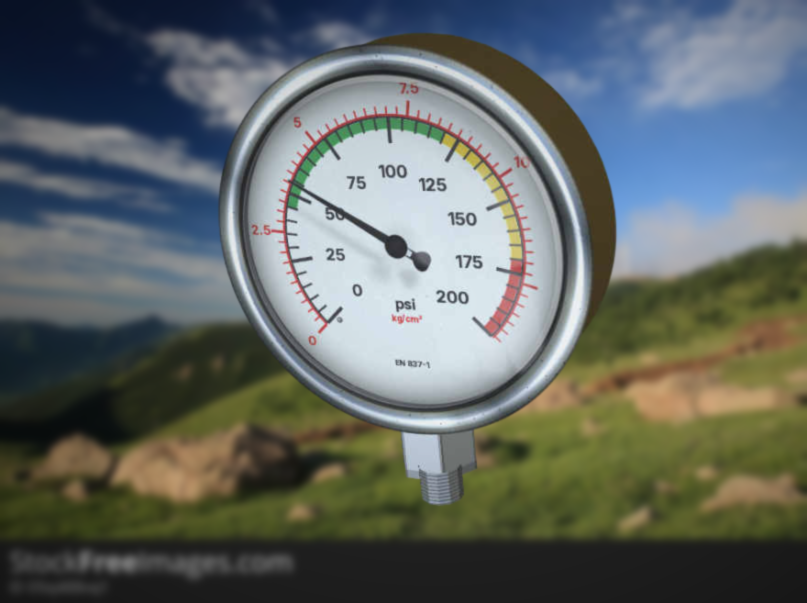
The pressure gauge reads 55 psi
